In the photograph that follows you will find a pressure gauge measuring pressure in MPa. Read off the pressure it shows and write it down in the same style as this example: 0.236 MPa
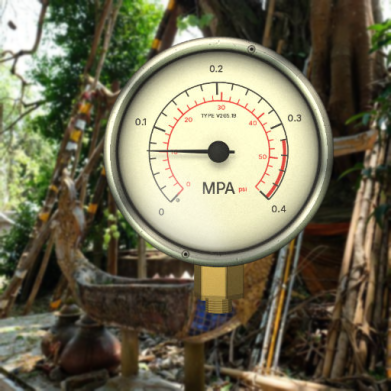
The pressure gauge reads 0.07 MPa
